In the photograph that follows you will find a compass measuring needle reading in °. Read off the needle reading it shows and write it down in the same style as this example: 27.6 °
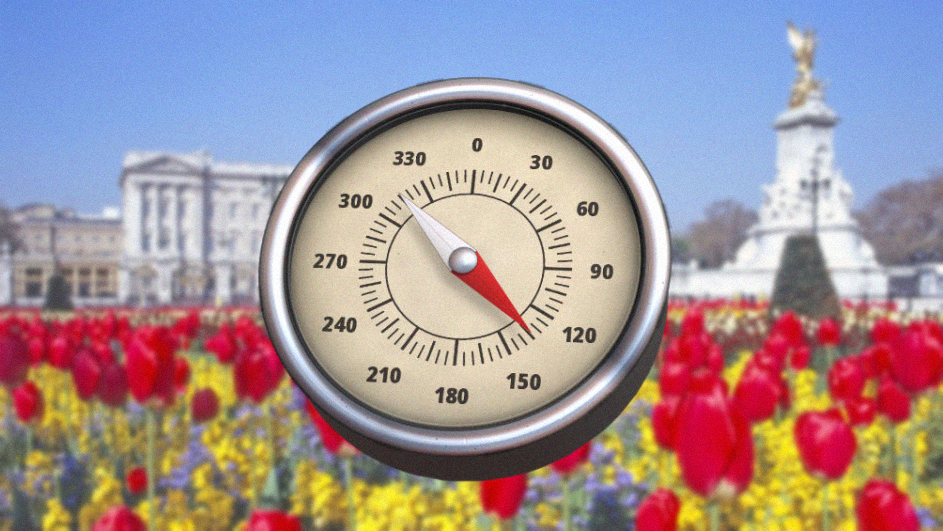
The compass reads 135 °
